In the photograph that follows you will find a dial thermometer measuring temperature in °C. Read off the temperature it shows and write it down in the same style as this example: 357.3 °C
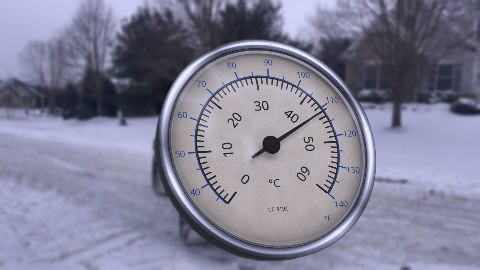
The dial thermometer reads 44 °C
